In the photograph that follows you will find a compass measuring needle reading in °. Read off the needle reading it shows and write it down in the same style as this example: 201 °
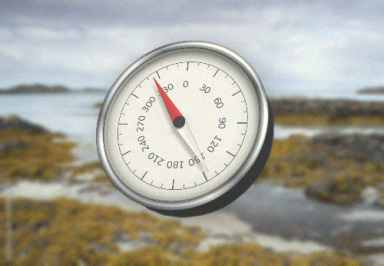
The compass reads 325 °
